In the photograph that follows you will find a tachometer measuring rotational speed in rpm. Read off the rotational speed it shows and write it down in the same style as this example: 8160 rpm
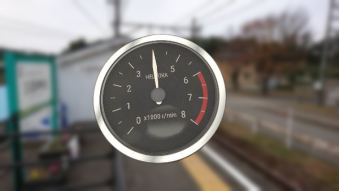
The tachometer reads 4000 rpm
